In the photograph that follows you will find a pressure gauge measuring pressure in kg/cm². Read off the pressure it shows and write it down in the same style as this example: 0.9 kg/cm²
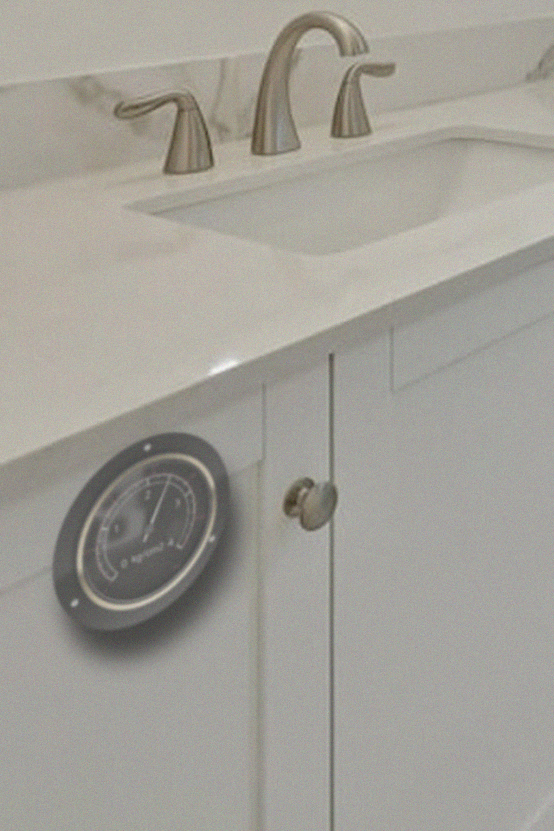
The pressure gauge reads 2.4 kg/cm²
